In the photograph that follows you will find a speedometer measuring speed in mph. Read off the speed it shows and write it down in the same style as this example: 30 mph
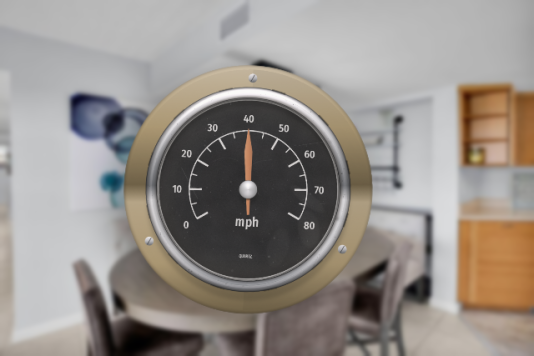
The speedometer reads 40 mph
